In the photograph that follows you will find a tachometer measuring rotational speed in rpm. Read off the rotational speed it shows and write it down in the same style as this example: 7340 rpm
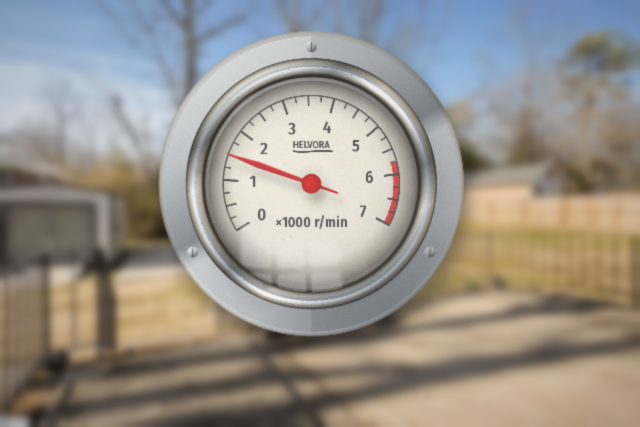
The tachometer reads 1500 rpm
